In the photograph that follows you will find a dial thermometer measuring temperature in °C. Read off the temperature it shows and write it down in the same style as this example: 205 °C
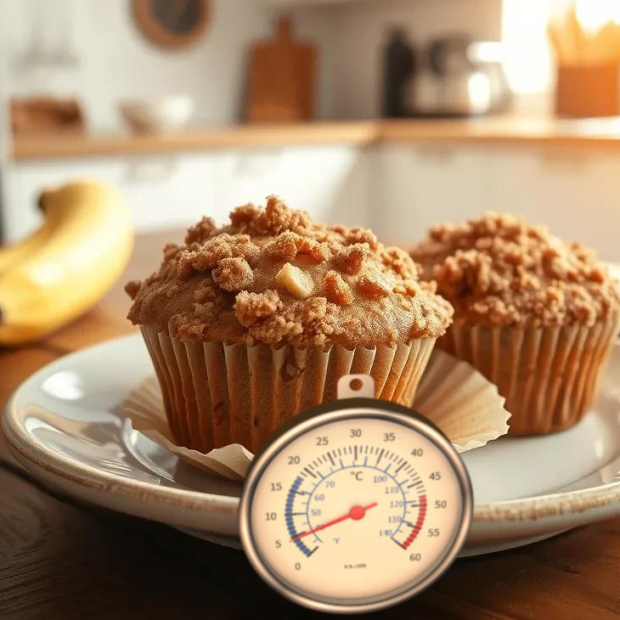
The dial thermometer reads 5 °C
